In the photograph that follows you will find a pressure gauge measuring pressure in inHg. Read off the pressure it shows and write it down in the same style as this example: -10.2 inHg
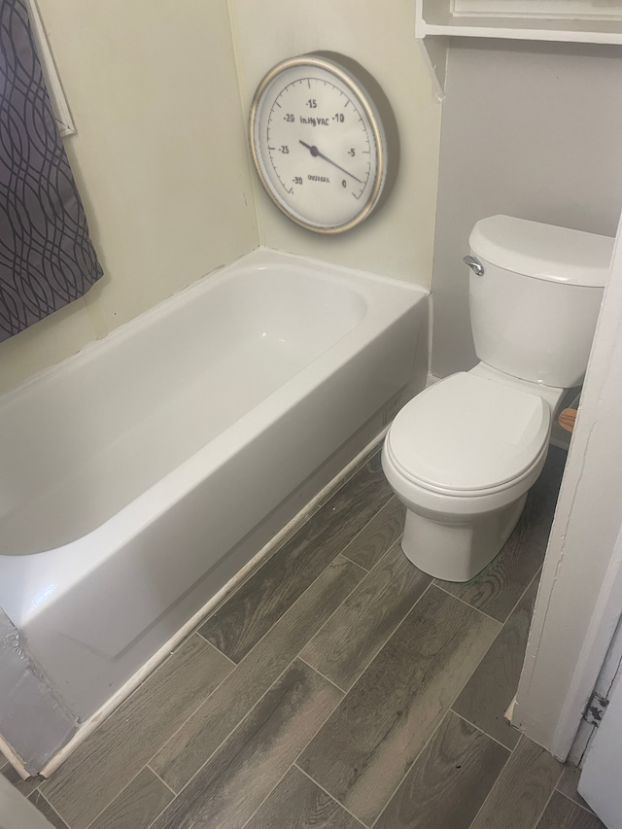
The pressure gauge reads -2 inHg
